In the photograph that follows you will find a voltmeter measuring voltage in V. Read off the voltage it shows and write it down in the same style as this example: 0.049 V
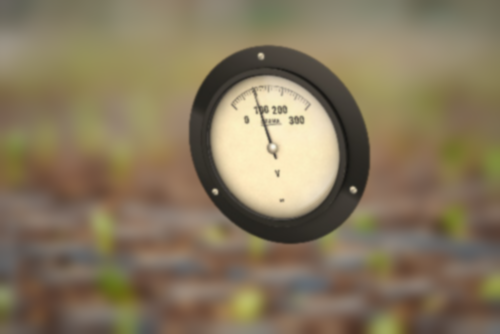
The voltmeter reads 100 V
